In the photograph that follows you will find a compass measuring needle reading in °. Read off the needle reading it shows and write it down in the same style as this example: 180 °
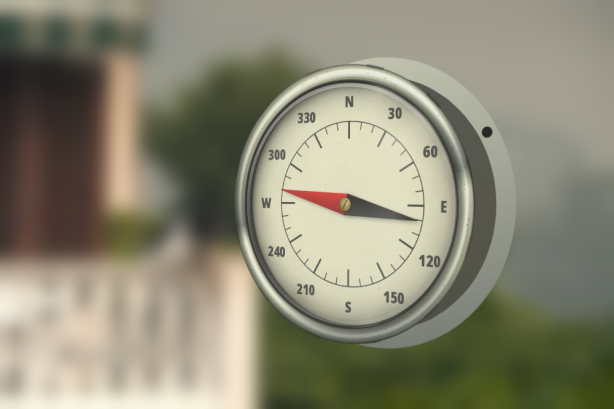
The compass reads 280 °
